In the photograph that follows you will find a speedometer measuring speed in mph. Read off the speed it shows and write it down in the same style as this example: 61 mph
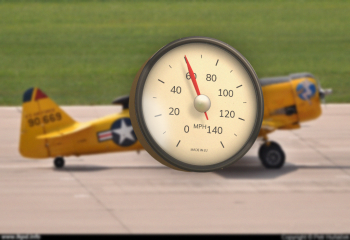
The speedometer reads 60 mph
